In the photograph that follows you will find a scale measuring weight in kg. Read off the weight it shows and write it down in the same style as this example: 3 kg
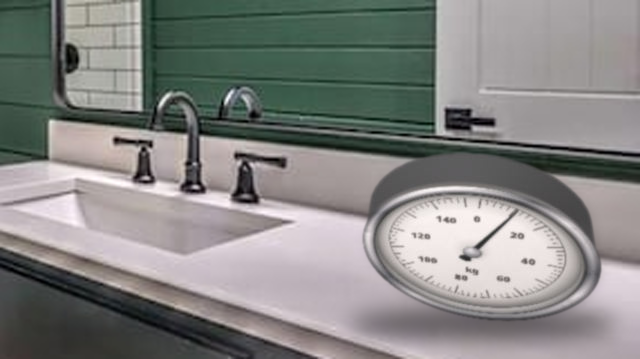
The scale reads 10 kg
